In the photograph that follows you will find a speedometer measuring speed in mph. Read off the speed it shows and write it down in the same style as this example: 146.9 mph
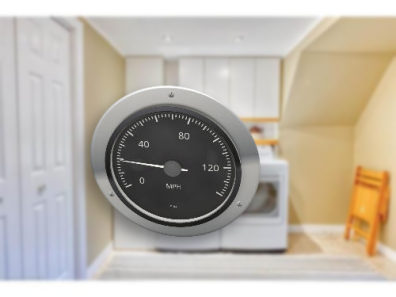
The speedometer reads 20 mph
